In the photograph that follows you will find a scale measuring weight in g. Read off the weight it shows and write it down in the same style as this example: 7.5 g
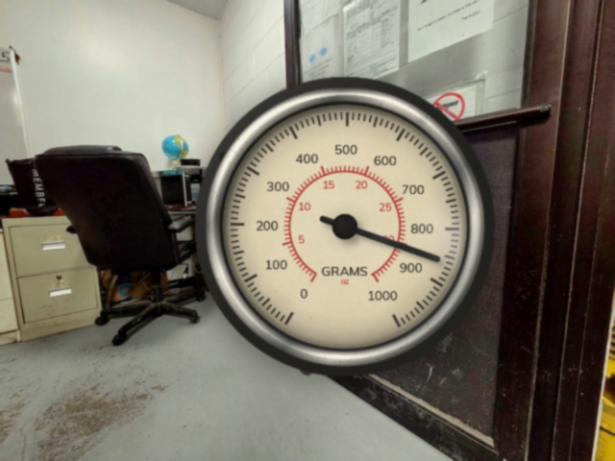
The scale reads 860 g
